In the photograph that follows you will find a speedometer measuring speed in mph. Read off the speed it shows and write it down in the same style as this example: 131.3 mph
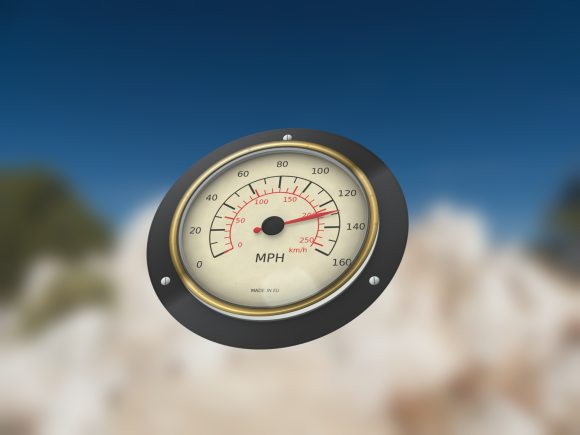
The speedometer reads 130 mph
